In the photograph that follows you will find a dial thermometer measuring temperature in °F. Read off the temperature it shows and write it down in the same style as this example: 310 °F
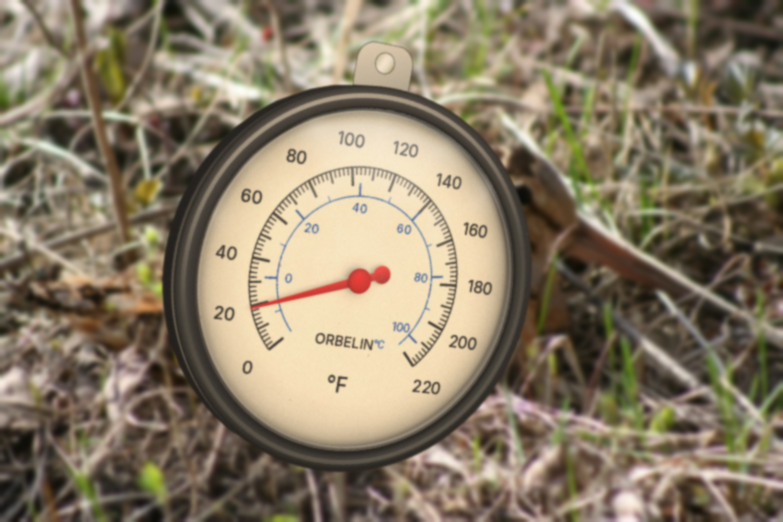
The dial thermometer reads 20 °F
